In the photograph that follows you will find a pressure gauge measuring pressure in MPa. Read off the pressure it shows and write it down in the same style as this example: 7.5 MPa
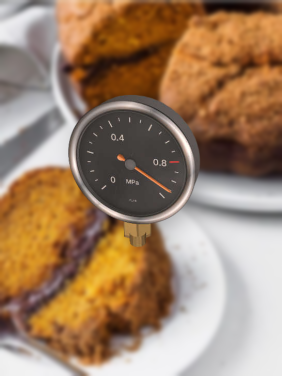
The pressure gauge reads 0.95 MPa
